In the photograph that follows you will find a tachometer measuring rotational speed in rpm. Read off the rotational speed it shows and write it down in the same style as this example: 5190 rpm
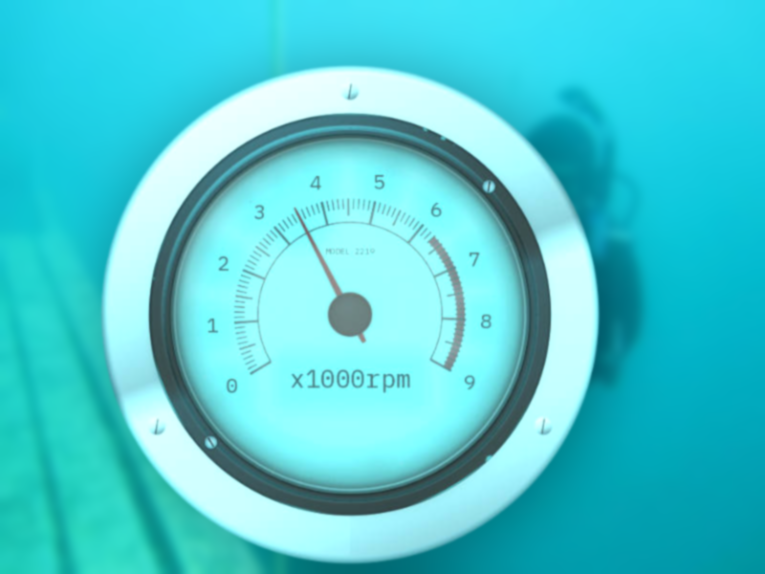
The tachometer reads 3500 rpm
